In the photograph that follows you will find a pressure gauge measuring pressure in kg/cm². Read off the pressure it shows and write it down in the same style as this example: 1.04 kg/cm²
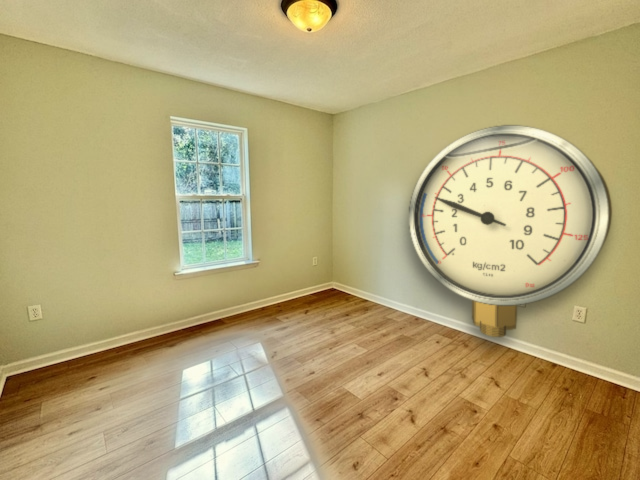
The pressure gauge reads 2.5 kg/cm²
